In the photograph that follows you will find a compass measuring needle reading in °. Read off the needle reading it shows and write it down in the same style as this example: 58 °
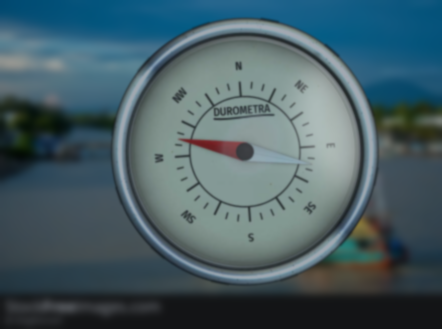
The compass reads 285 °
